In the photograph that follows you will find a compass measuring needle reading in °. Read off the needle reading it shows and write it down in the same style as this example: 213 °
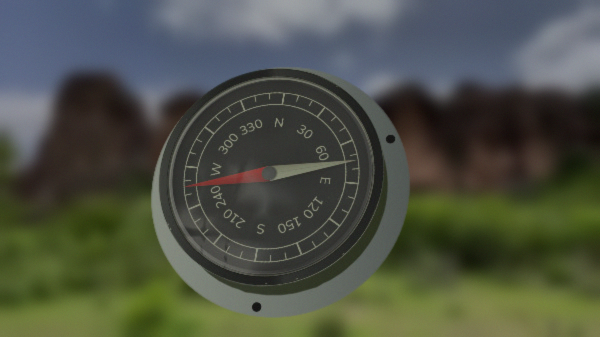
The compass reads 255 °
